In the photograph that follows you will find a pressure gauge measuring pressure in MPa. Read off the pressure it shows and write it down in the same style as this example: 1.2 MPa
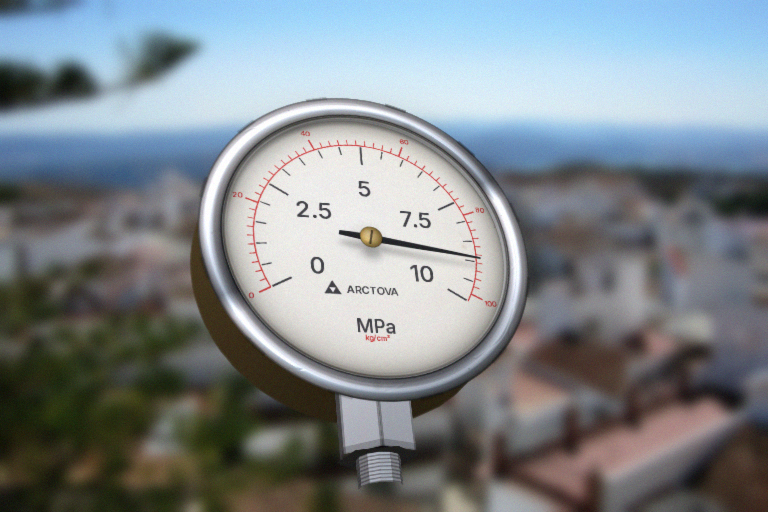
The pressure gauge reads 9 MPa
